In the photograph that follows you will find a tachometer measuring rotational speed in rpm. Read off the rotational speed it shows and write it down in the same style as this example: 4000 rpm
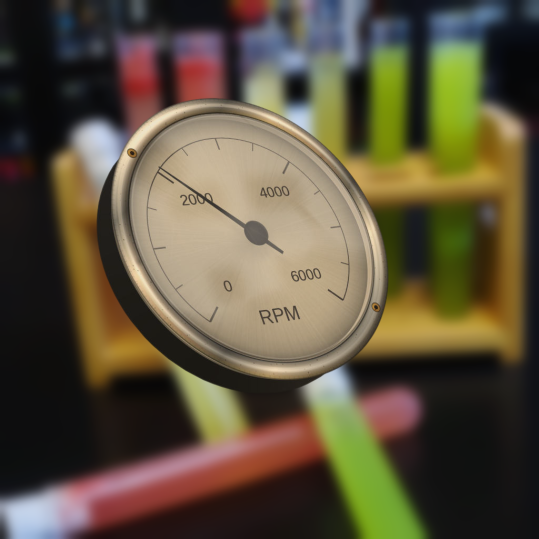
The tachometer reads 2000 rpm
